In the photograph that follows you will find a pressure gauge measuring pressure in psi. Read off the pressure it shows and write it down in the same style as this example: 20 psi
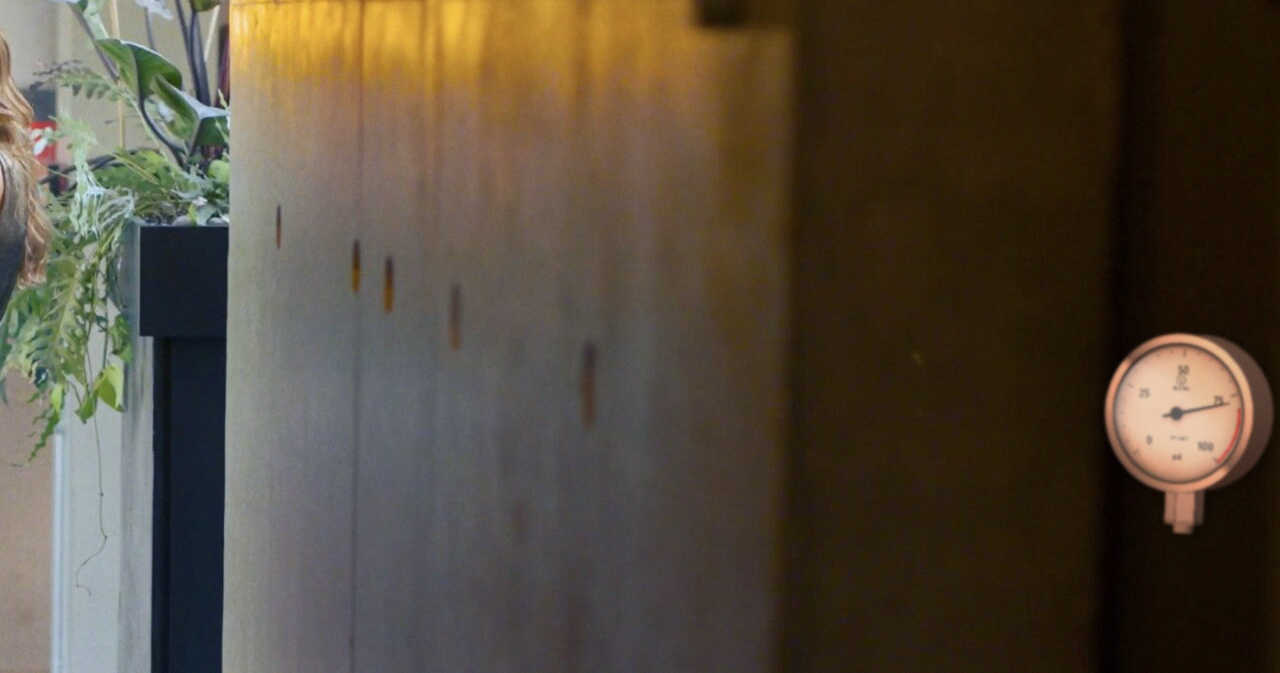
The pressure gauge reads 77.5 psi
